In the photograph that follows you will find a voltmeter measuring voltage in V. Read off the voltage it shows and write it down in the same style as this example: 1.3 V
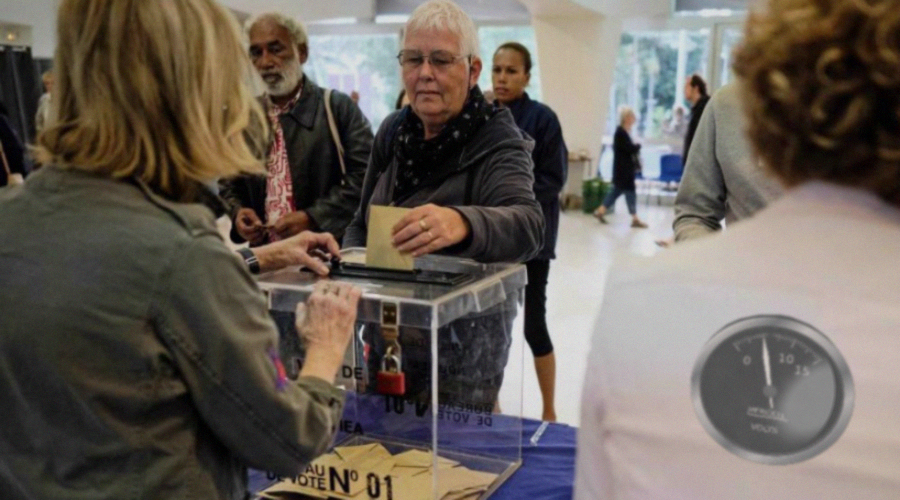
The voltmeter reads 5 V
